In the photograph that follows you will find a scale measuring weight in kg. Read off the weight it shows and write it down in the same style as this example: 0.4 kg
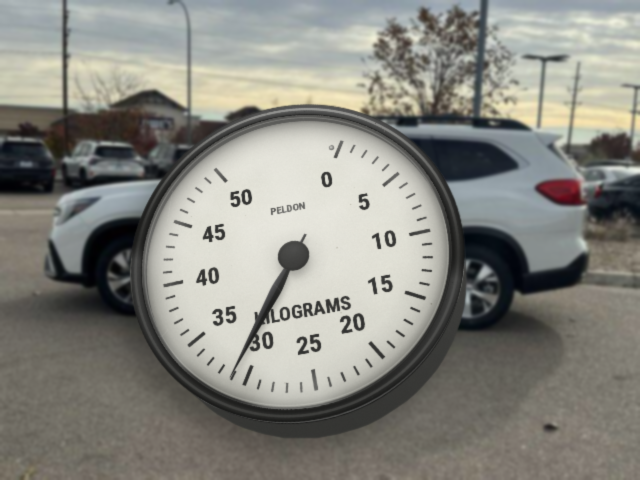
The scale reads 31 kg
